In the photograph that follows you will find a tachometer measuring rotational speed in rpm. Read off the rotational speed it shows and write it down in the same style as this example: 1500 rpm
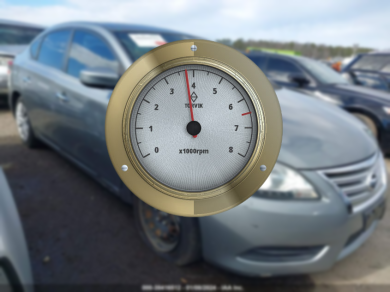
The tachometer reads 3750 rpm
